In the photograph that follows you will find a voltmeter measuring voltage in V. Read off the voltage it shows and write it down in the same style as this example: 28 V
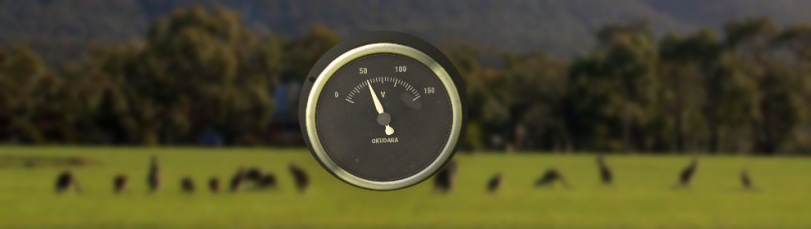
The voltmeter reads 50 V
